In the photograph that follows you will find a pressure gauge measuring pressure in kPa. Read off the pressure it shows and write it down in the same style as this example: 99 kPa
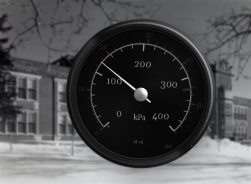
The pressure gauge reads 120 kPa
